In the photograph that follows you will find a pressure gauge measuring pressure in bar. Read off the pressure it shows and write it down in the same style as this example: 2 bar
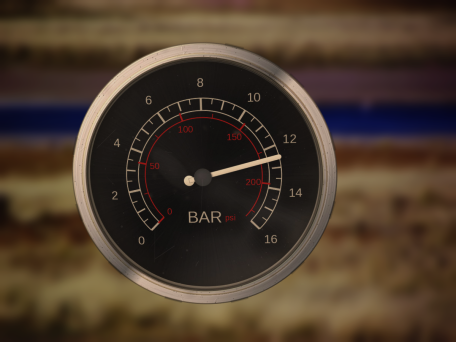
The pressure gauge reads 12.5 bar
